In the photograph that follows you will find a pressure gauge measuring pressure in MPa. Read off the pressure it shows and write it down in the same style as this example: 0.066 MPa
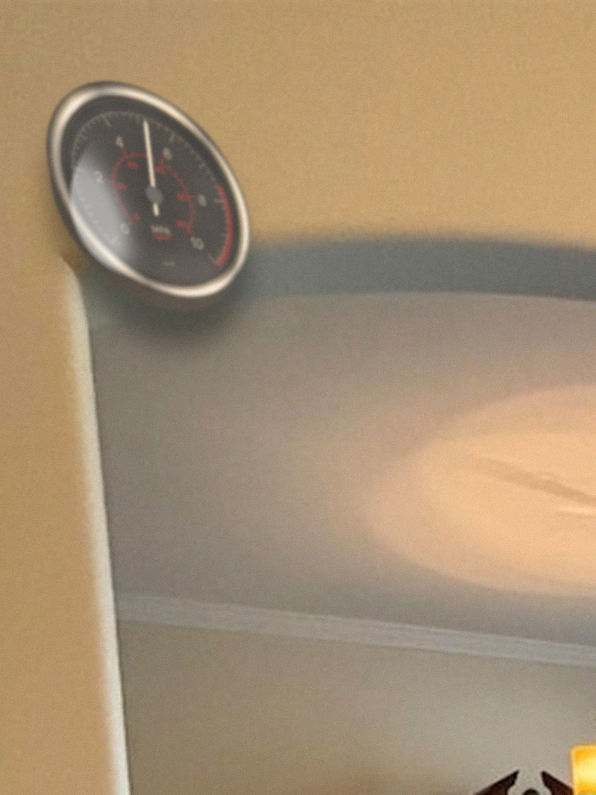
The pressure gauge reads 5.2 MPa
